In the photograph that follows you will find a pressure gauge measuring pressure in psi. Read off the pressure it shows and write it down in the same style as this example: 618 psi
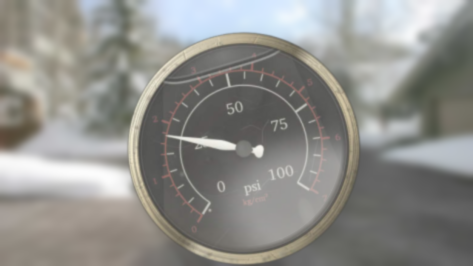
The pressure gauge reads 25 psi
